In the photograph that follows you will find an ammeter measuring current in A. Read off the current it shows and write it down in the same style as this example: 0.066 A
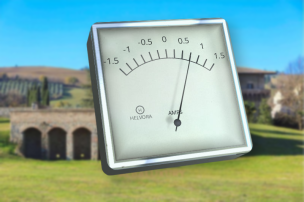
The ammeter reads 0.75 A
